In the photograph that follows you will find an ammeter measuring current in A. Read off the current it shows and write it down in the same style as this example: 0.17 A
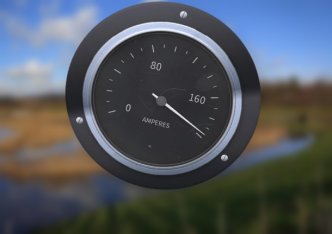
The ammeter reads 195 A
